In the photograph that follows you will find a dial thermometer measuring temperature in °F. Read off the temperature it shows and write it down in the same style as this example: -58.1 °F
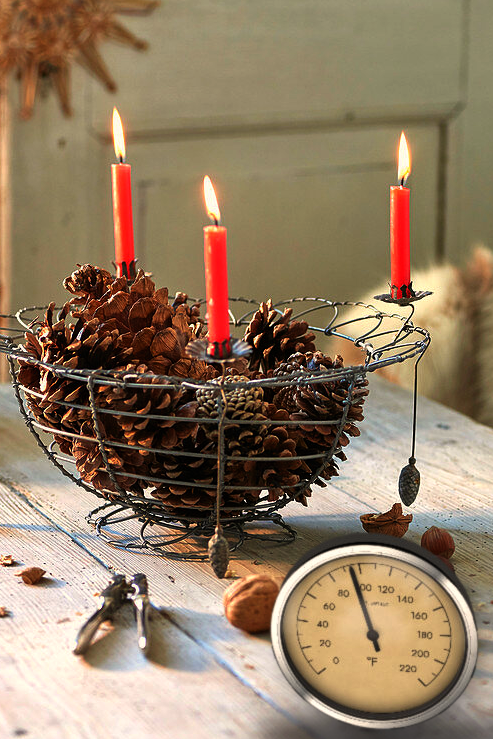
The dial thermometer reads 95 °F
